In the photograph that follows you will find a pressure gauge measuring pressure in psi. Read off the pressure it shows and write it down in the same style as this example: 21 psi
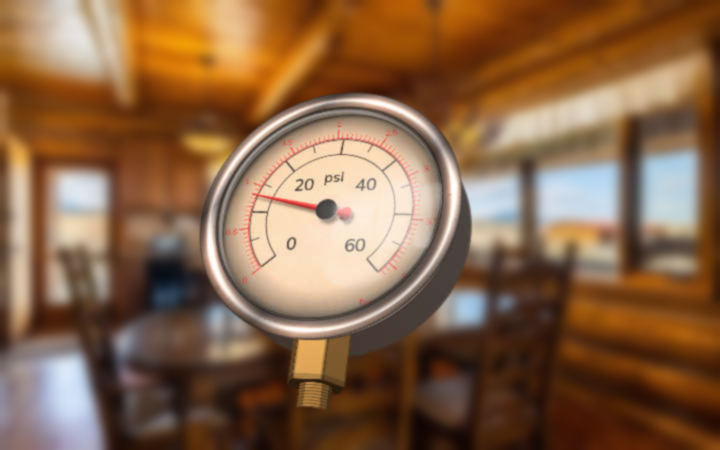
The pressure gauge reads 12.5 psi
